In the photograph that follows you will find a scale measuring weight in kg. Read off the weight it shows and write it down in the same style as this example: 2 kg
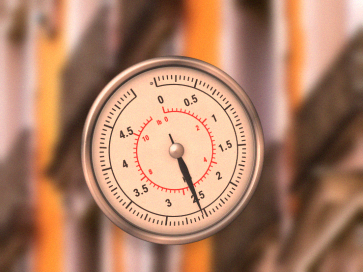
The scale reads 2.55 kg
